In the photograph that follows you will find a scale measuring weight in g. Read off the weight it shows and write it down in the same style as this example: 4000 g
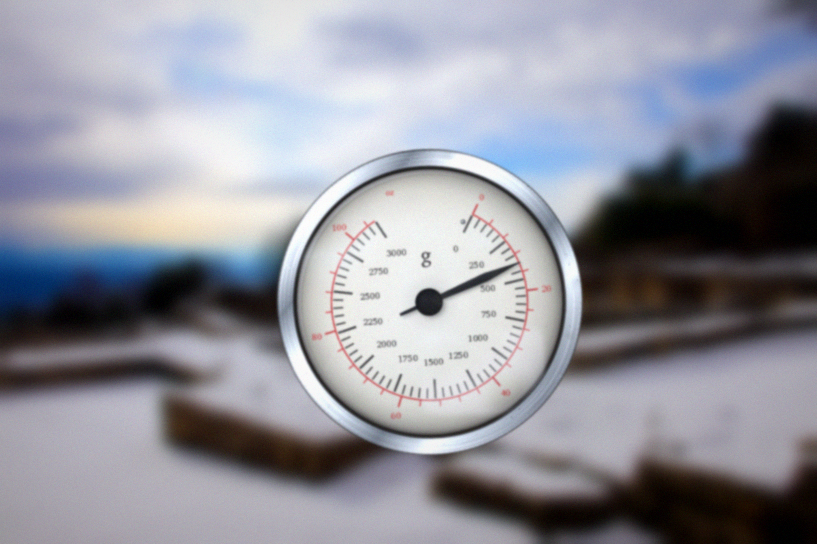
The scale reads 400 g
